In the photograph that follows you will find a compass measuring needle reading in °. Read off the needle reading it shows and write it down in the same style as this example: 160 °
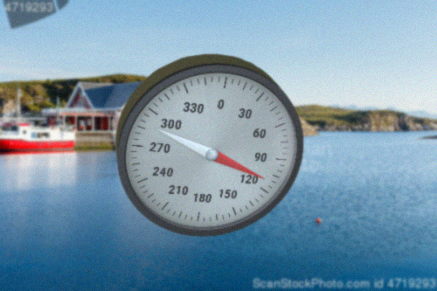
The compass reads 110 °
